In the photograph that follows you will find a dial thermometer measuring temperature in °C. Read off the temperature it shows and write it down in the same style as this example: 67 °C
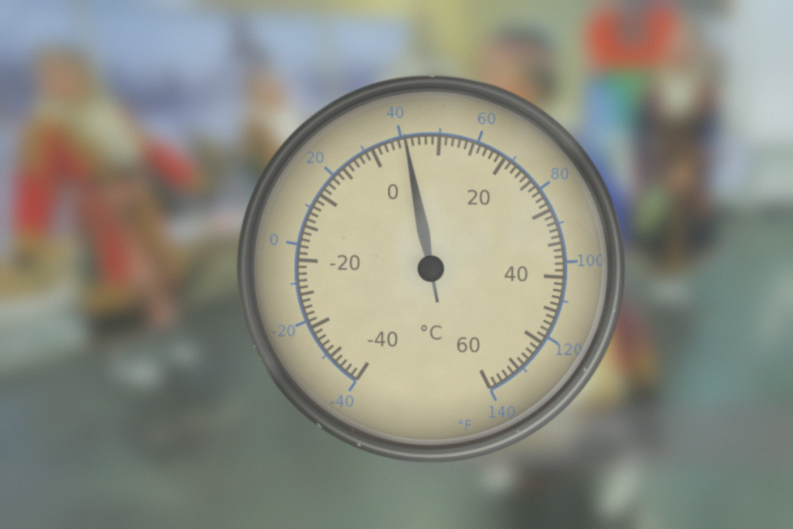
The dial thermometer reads 5 °C
